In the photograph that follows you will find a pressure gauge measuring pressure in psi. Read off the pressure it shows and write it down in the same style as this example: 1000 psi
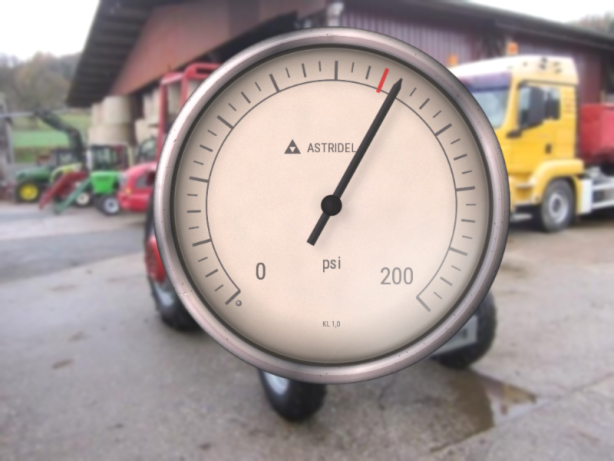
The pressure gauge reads 120 psi
